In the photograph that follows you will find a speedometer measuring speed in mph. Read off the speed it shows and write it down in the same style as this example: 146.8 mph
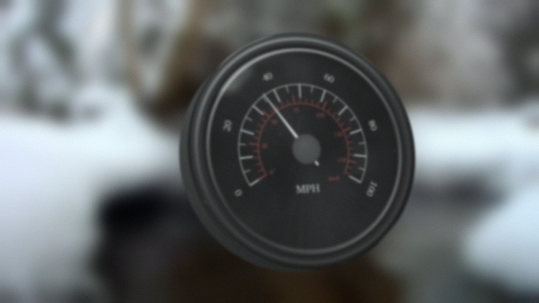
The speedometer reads 35 mph
